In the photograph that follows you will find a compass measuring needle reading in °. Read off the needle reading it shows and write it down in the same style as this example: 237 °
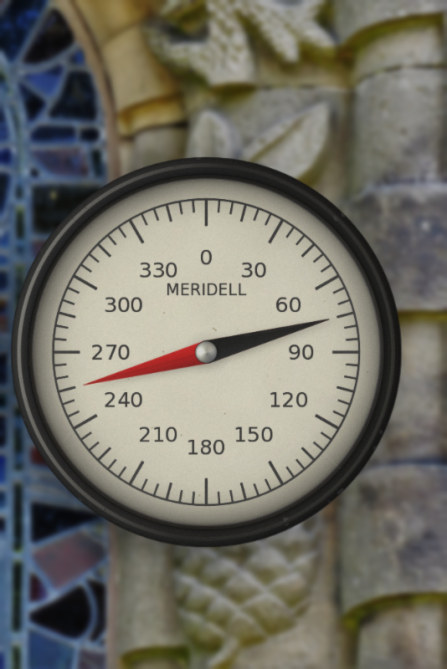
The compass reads 255 °
